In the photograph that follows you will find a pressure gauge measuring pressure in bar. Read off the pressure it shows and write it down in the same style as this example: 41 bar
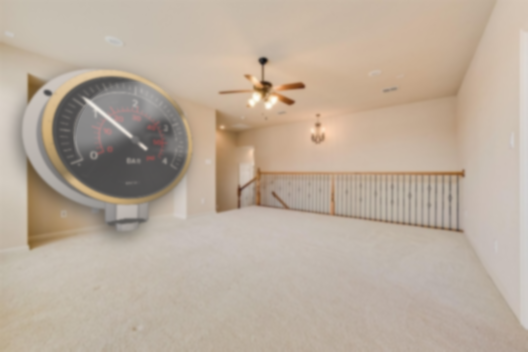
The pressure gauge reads 1.1 bar
